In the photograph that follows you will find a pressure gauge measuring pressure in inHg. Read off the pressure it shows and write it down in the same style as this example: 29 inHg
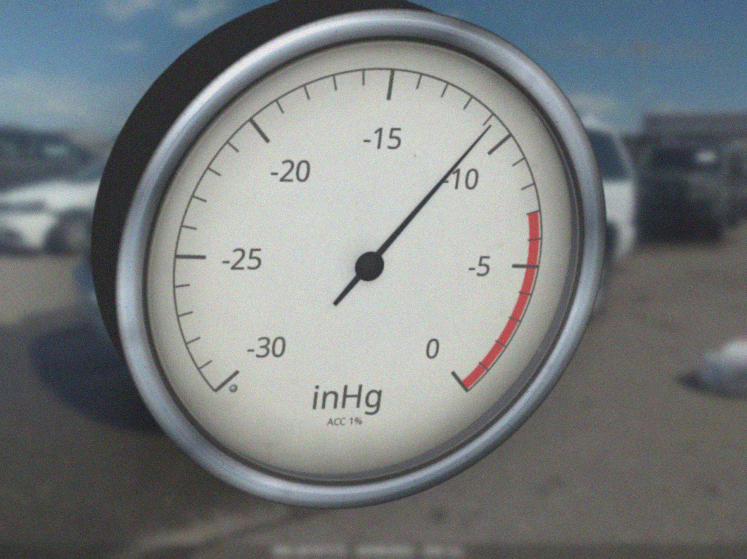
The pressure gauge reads -11 inHg
